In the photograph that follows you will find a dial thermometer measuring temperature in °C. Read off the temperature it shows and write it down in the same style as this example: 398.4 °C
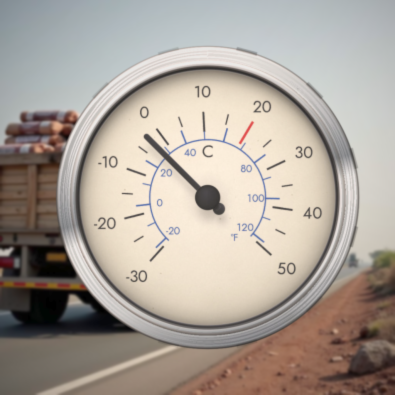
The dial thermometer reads -2.5 °C
